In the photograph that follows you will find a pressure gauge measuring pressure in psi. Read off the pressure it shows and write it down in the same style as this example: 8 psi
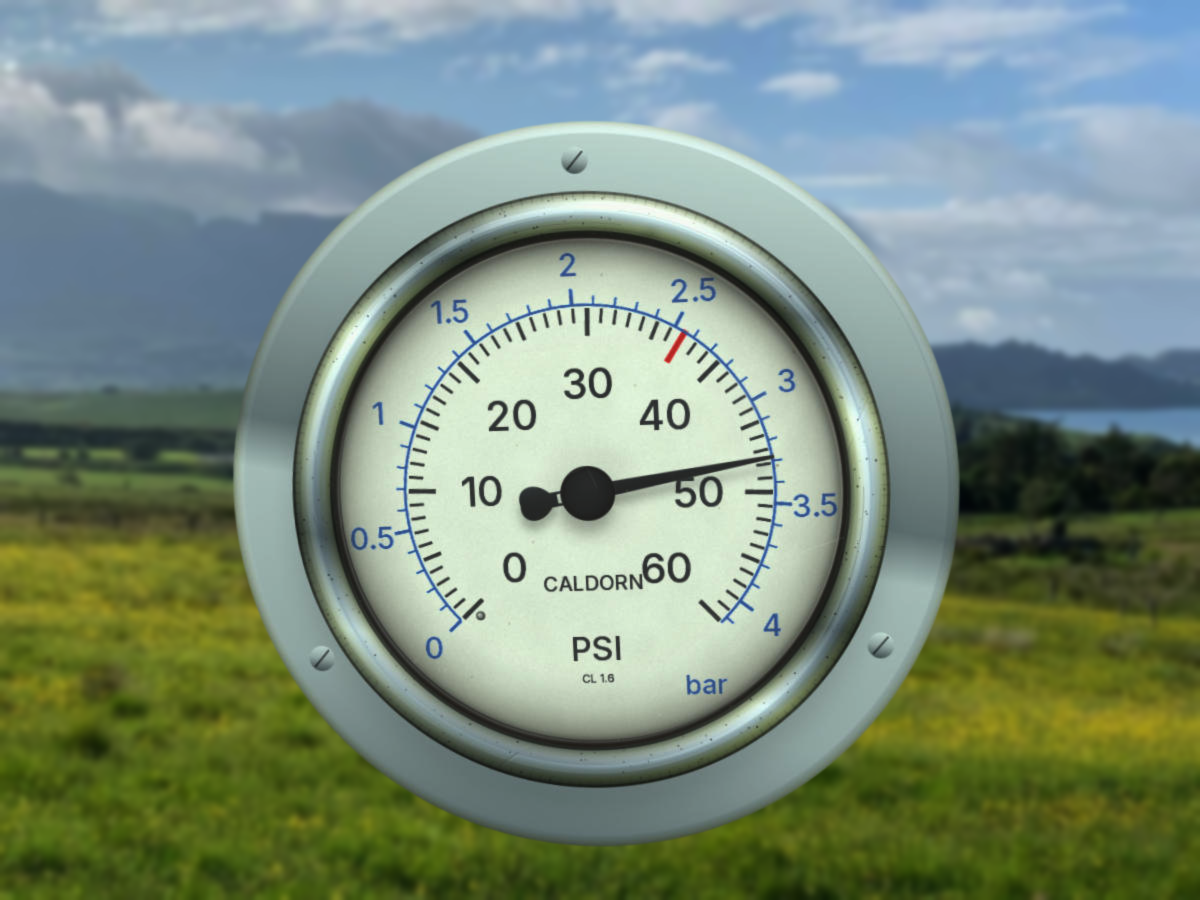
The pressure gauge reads 47.5 psi
